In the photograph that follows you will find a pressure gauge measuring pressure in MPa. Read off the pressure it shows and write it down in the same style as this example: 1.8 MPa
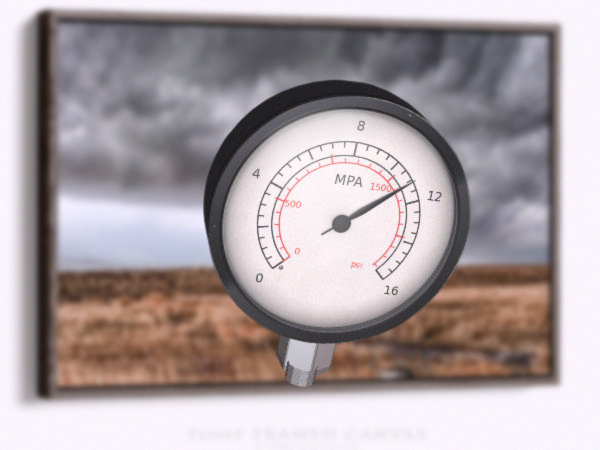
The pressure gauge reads 11 MPa
